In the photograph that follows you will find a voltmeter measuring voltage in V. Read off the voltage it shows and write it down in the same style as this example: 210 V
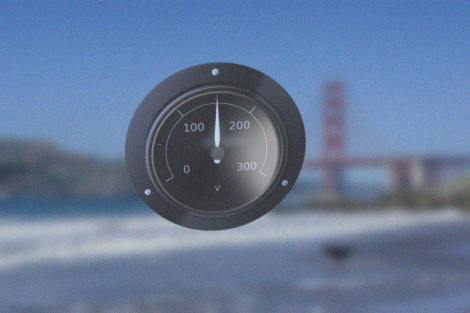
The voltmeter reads 150 V
